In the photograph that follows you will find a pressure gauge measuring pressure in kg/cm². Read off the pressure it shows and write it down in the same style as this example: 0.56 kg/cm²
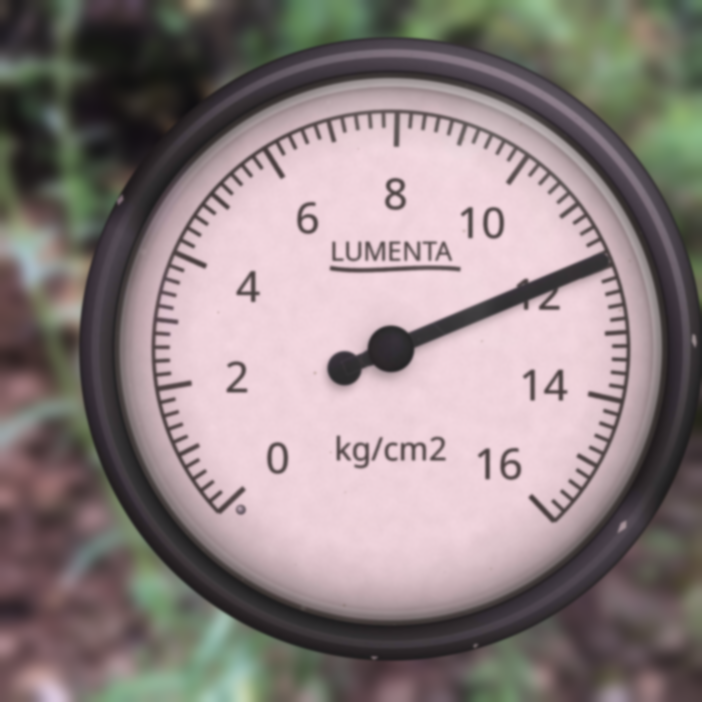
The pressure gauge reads 11.9 kg/cm²
